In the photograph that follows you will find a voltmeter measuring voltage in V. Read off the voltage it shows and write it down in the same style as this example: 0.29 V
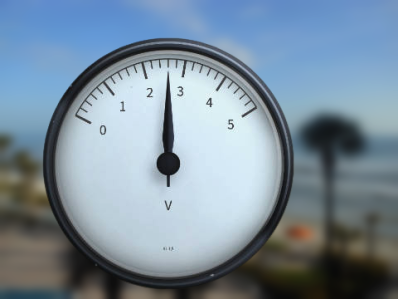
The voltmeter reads 2.6 V
